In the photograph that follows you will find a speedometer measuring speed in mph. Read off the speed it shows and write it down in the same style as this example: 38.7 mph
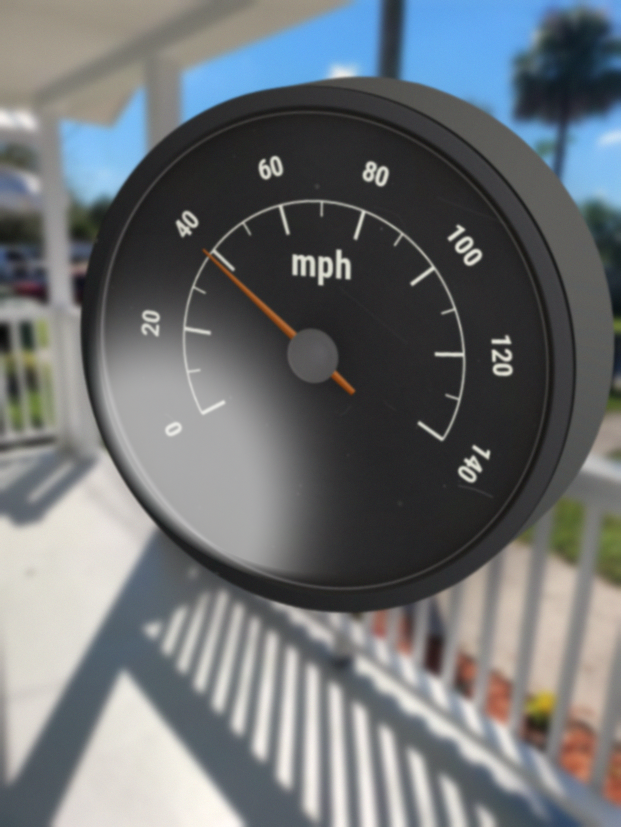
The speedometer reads 40 mph
